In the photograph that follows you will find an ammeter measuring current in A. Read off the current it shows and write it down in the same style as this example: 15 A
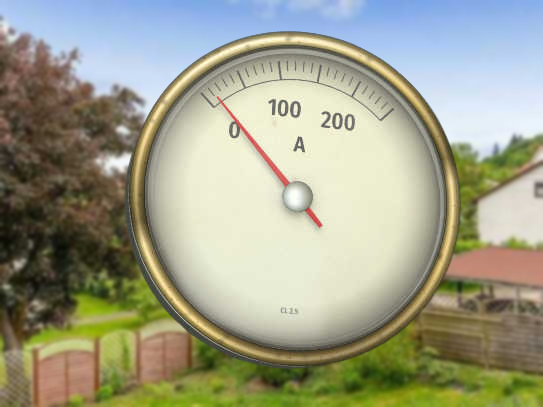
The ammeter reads 10 A
